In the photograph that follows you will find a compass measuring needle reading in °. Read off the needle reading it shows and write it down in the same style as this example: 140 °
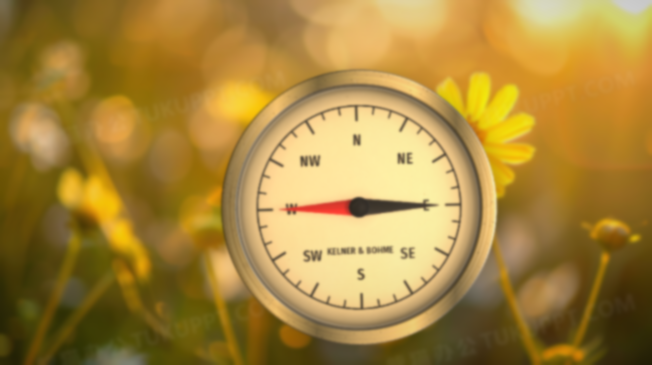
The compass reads 270 °
